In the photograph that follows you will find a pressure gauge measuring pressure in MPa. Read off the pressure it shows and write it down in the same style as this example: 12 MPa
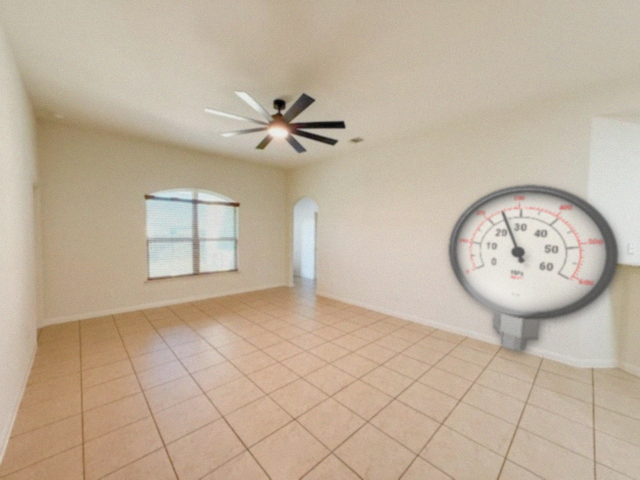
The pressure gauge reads 25 MPa
